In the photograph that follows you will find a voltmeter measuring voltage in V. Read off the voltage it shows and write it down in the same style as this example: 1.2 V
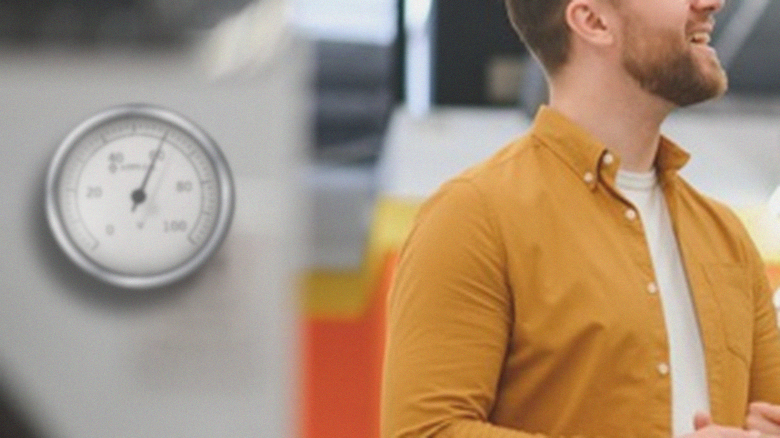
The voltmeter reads 60 V
